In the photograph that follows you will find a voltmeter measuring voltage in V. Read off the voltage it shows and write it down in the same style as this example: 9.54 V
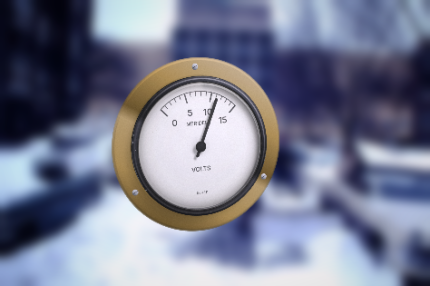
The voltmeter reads 11 V
